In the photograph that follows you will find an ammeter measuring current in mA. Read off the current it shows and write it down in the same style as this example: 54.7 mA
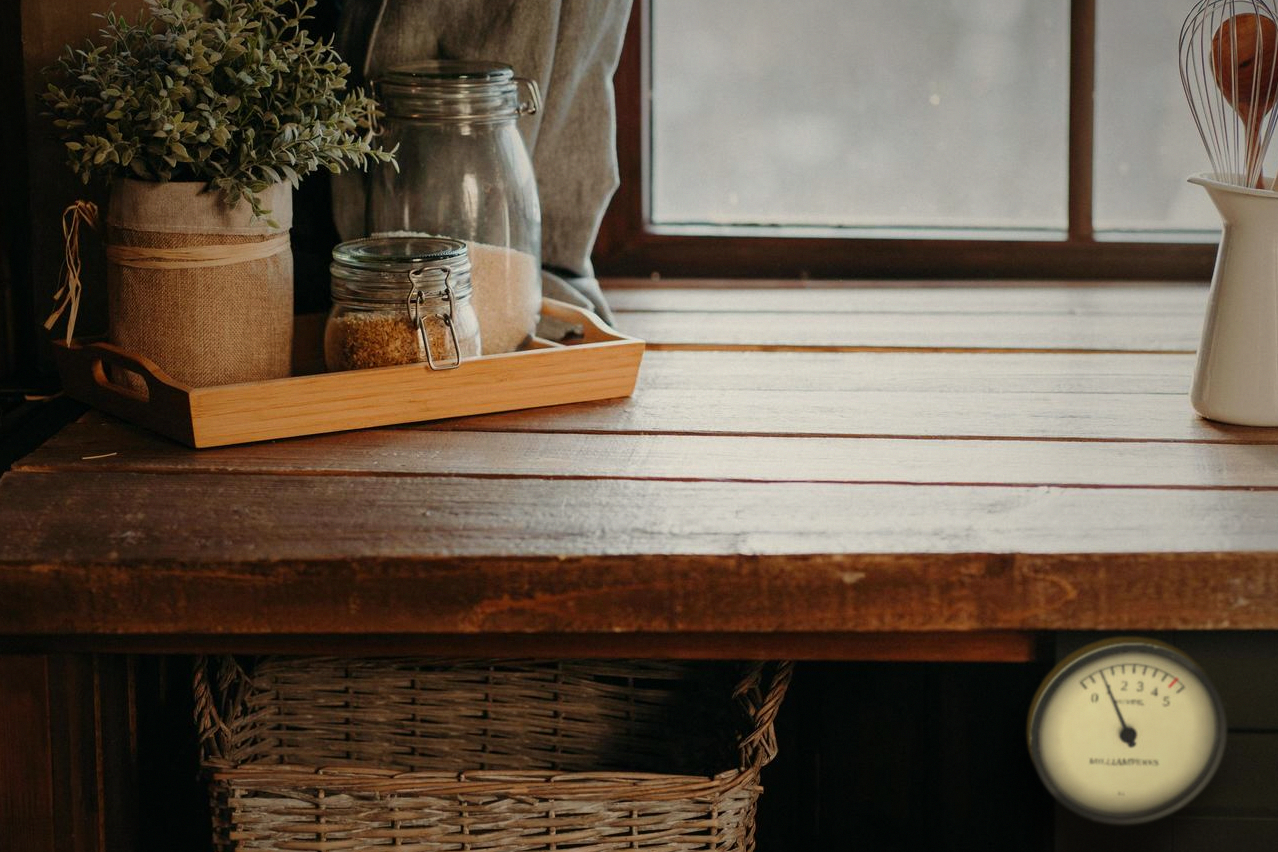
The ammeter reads 1 mA
